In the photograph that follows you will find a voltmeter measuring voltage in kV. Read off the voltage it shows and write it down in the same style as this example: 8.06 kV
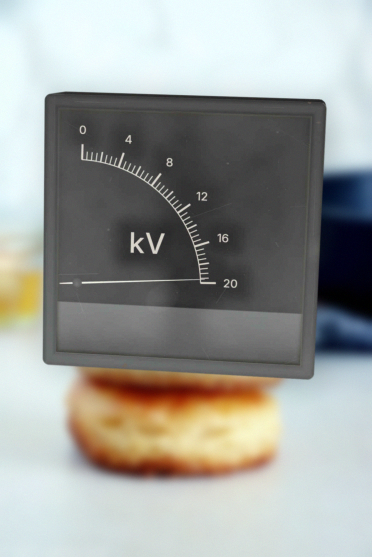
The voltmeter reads 19.5 kV
